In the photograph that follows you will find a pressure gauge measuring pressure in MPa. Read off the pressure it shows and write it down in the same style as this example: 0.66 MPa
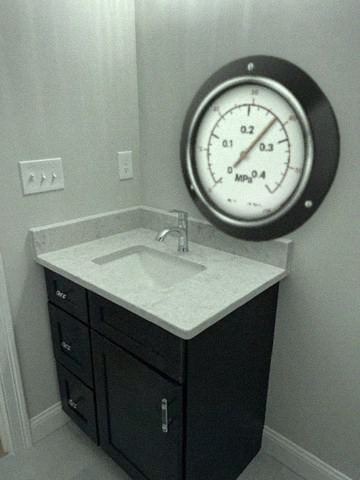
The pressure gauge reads 0.26 MPa
